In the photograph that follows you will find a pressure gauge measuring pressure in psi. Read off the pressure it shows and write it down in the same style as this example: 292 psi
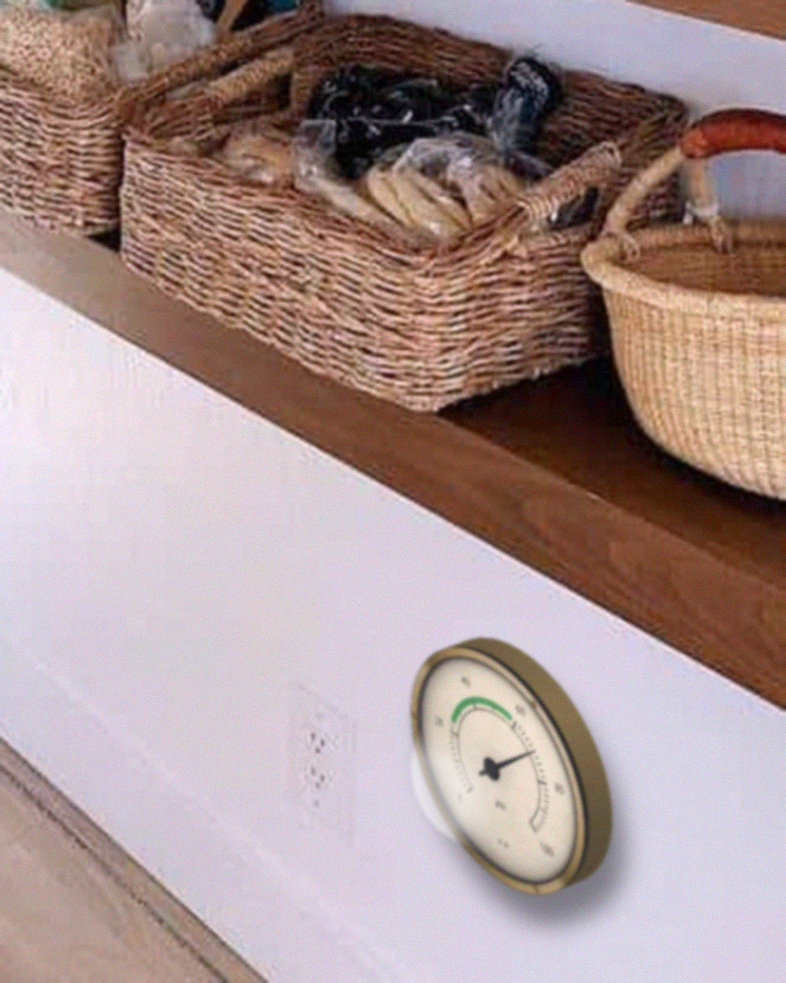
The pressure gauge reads 70 psi
